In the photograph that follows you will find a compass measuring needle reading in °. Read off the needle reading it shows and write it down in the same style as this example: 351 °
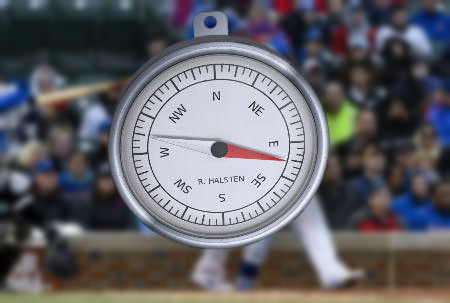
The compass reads 105 °
